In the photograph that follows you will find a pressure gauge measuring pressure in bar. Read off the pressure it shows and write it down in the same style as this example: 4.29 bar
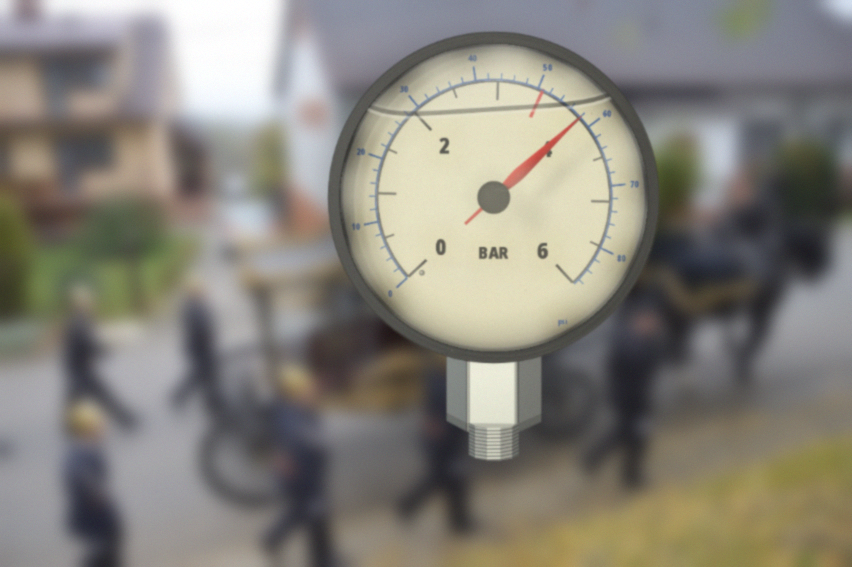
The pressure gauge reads 4 bar
